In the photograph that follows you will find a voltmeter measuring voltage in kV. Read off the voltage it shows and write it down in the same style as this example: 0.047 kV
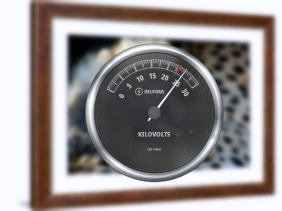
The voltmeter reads 25 kV
